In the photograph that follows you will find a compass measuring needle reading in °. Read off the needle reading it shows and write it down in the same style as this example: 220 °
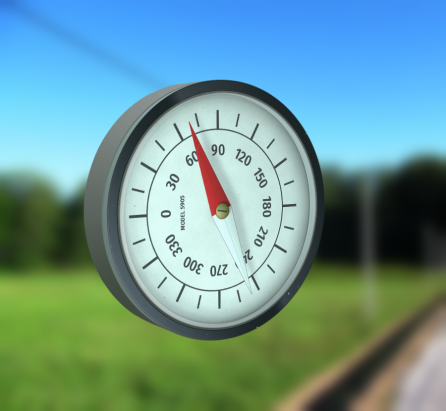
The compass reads 67.5 °
